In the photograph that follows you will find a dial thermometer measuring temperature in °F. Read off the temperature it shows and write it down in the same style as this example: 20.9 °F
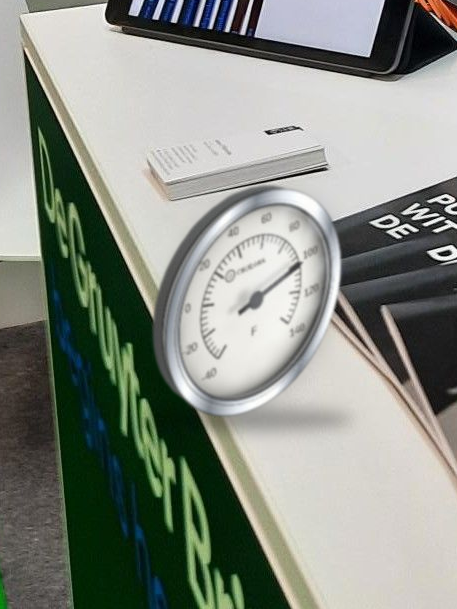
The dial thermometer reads 100 °F
